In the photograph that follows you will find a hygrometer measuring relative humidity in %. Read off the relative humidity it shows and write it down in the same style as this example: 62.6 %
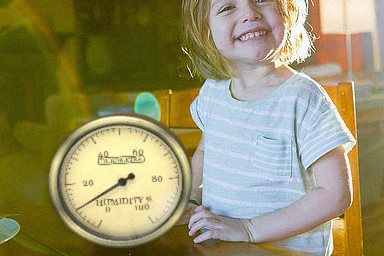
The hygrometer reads 10 %
